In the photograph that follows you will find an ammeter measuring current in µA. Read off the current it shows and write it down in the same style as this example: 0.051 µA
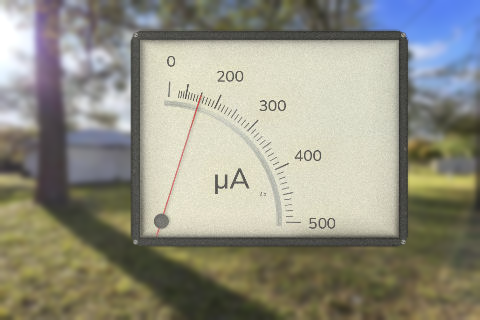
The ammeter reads 150 µA
